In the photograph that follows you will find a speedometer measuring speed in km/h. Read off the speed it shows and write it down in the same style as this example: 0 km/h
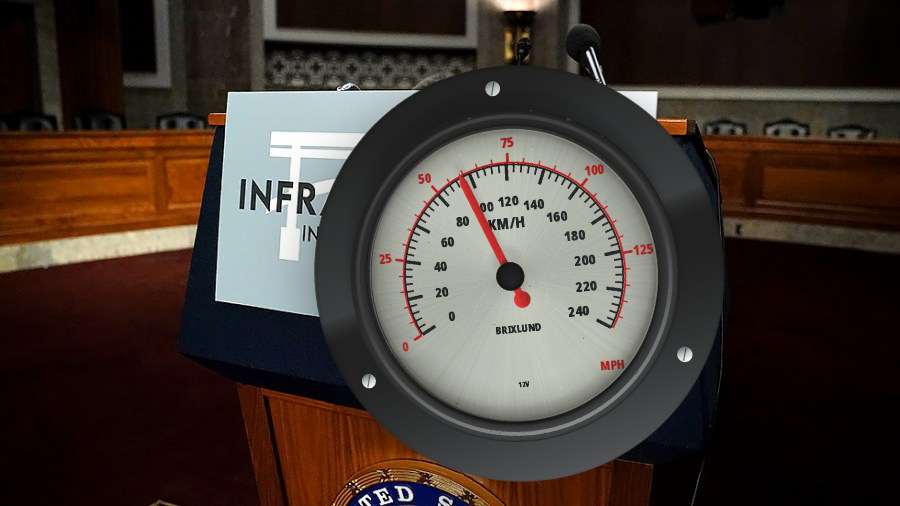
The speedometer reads 96 km/h
